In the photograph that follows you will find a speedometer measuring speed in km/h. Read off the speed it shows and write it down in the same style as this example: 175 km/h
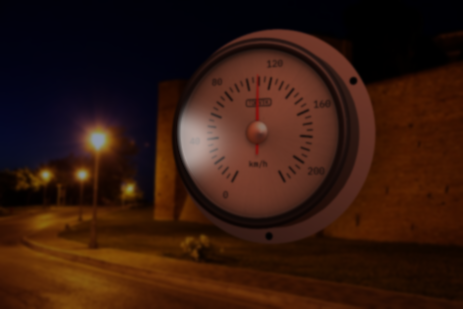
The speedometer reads 110 km/h
